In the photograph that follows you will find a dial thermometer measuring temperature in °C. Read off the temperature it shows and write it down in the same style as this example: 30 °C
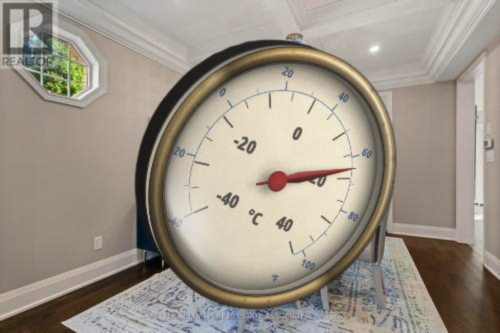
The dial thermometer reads 17.5 °C
